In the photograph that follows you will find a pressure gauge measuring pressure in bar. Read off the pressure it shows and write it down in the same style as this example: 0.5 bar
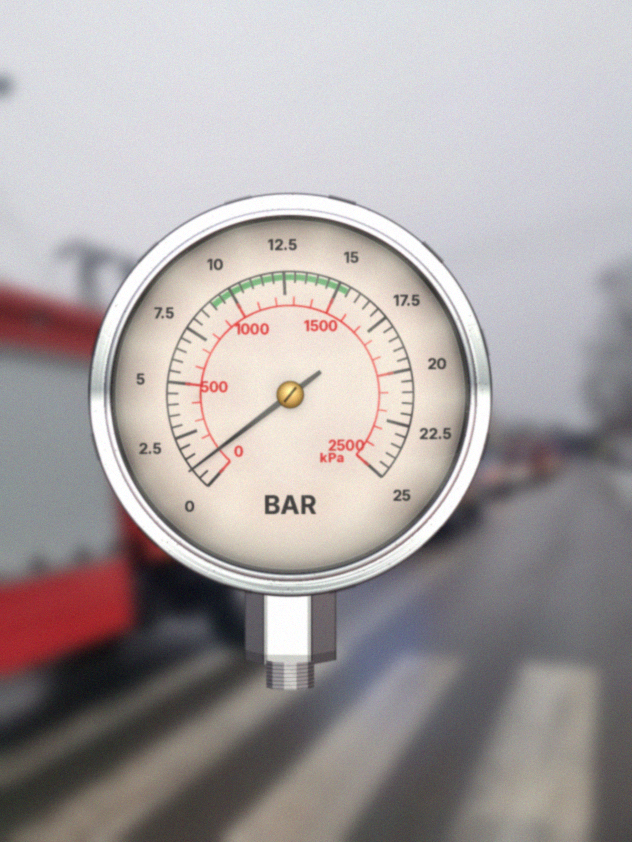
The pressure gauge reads 1 bar
